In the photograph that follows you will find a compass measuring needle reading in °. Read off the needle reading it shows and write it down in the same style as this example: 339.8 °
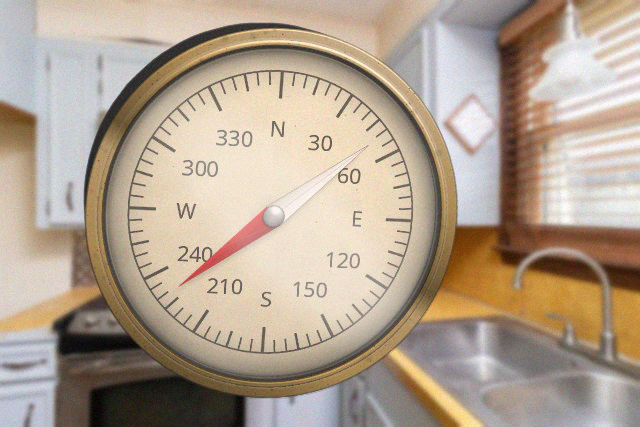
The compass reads 230 °
